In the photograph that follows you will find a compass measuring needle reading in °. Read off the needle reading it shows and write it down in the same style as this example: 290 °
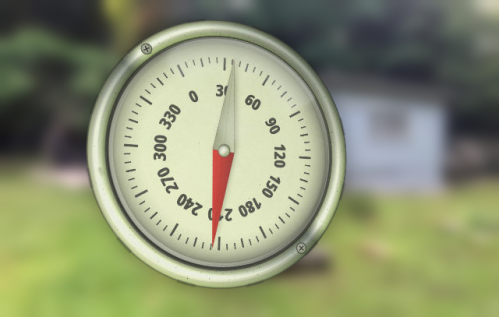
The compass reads 215 °
